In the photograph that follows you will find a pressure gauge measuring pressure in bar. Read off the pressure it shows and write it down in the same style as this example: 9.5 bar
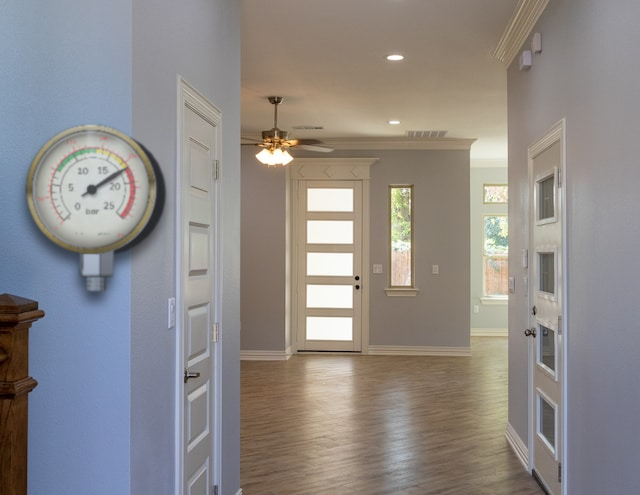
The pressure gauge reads 18 bar
